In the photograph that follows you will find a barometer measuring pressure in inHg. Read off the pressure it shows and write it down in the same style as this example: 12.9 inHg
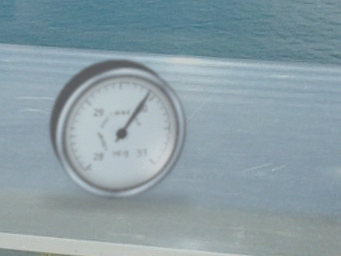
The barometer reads 29.9 inHg
